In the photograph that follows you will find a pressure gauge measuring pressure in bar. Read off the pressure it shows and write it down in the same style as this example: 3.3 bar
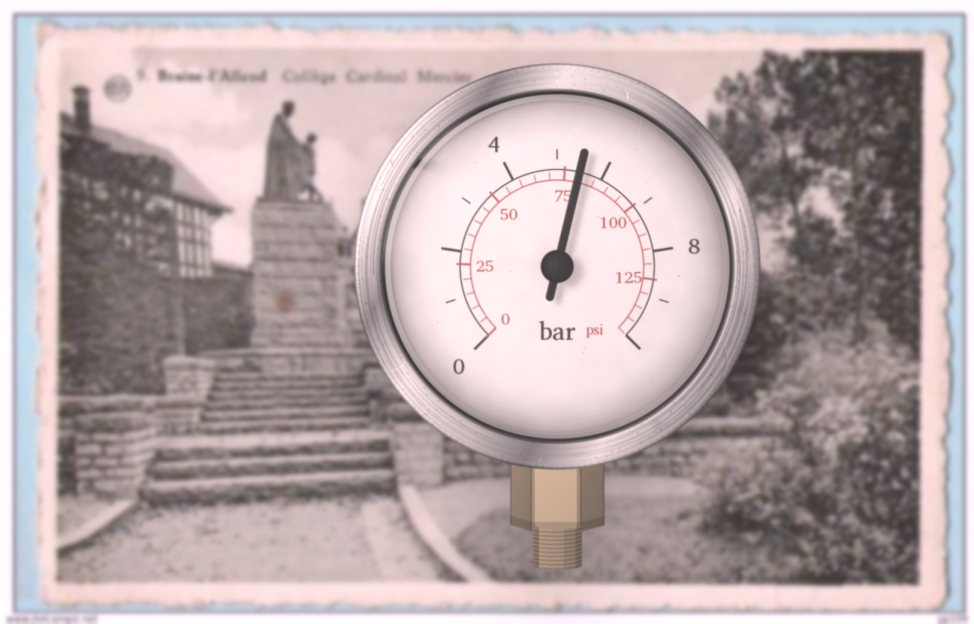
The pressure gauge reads 5.5 bar
